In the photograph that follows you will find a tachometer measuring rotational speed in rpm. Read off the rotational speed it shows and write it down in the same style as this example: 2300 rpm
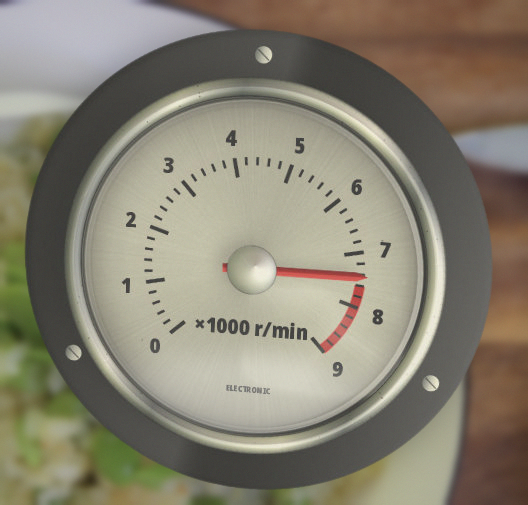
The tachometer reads 7400 rpm
